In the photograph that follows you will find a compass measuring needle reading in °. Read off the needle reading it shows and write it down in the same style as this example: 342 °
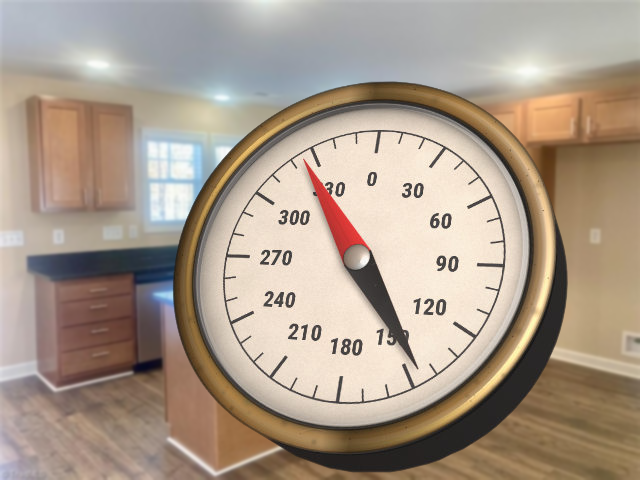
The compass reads 325 °
